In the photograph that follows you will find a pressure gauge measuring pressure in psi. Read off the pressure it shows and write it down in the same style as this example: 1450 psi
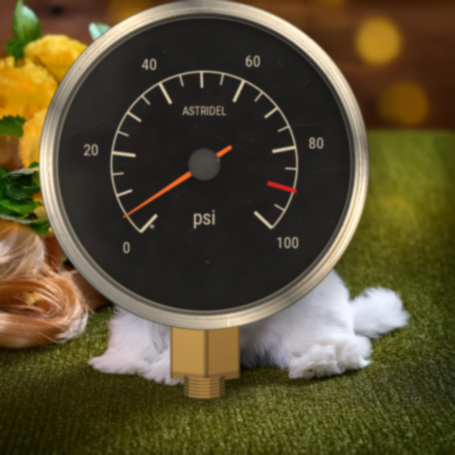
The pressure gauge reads 5 psi
